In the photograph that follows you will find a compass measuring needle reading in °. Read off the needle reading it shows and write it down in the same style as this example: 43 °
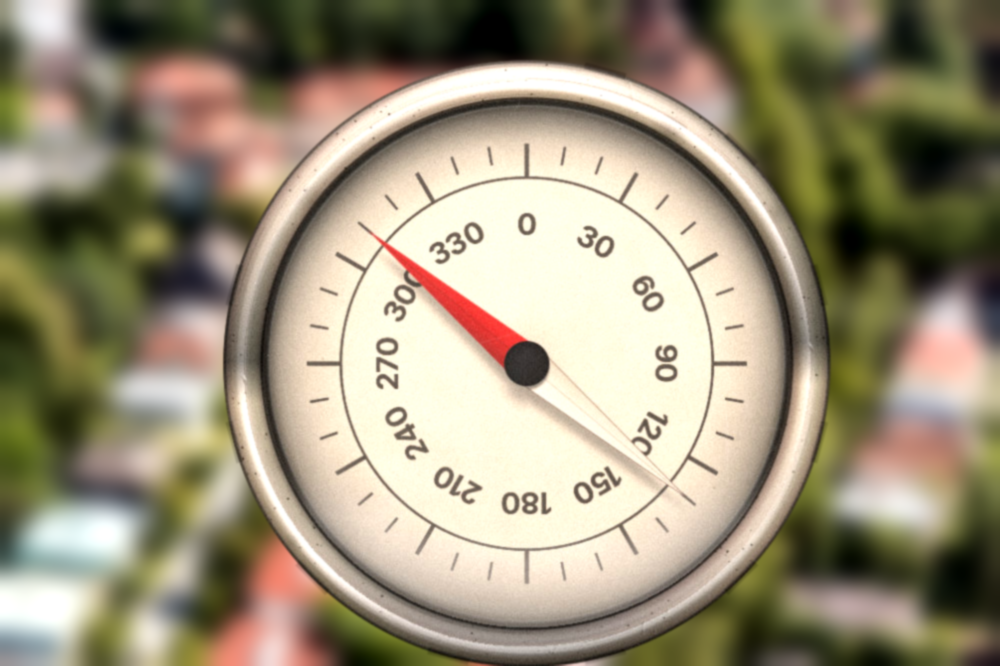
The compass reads 310 °
